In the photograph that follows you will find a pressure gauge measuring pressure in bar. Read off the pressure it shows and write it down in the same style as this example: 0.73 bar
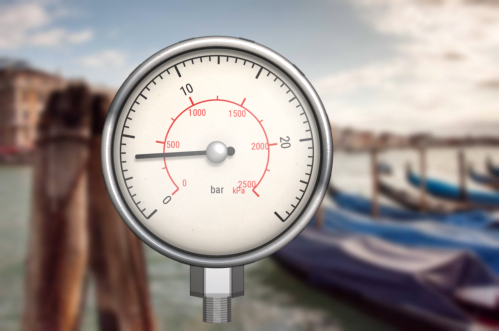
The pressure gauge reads 3.75 bar
